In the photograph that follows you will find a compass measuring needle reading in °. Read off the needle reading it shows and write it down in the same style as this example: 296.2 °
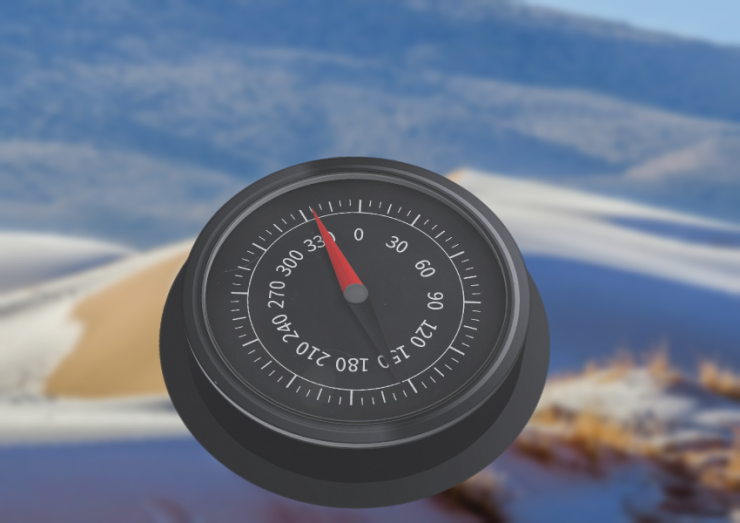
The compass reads 335 °
